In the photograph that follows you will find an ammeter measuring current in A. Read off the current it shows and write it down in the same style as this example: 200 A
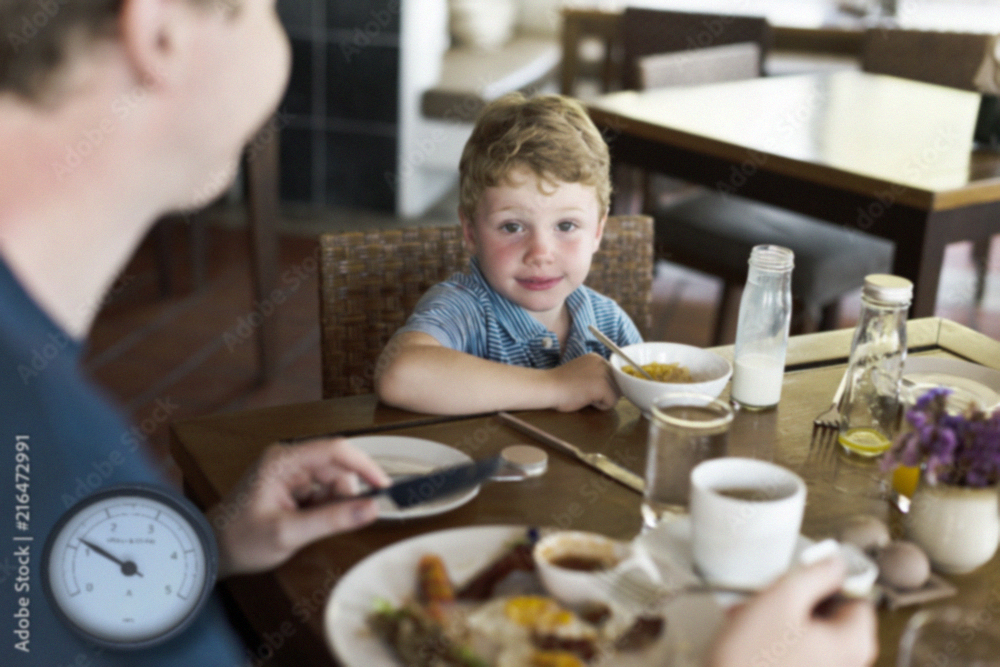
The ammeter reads 1.25 A
